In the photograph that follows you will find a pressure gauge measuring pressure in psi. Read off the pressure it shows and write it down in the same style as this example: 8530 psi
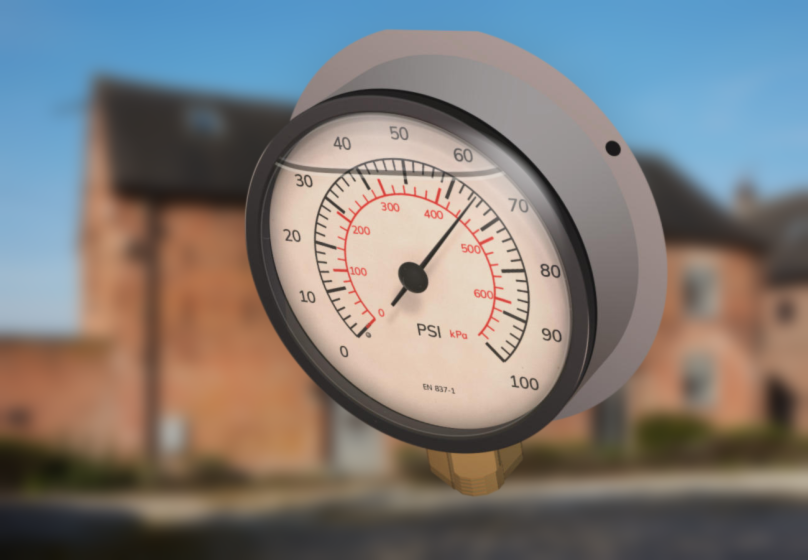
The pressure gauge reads 65 psi
